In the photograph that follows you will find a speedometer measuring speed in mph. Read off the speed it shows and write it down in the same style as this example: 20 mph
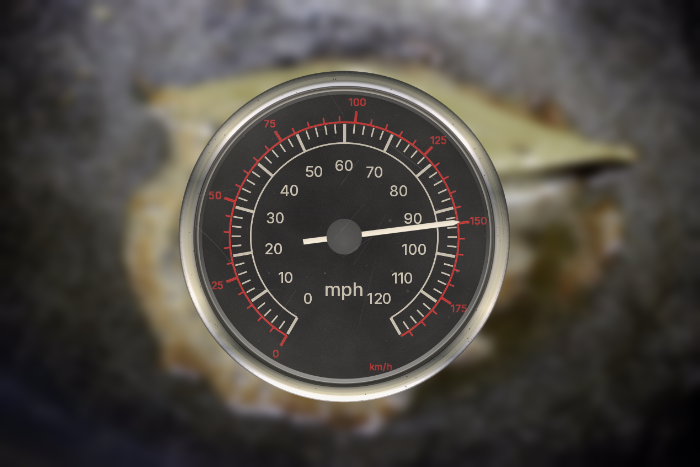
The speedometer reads 93 mph
